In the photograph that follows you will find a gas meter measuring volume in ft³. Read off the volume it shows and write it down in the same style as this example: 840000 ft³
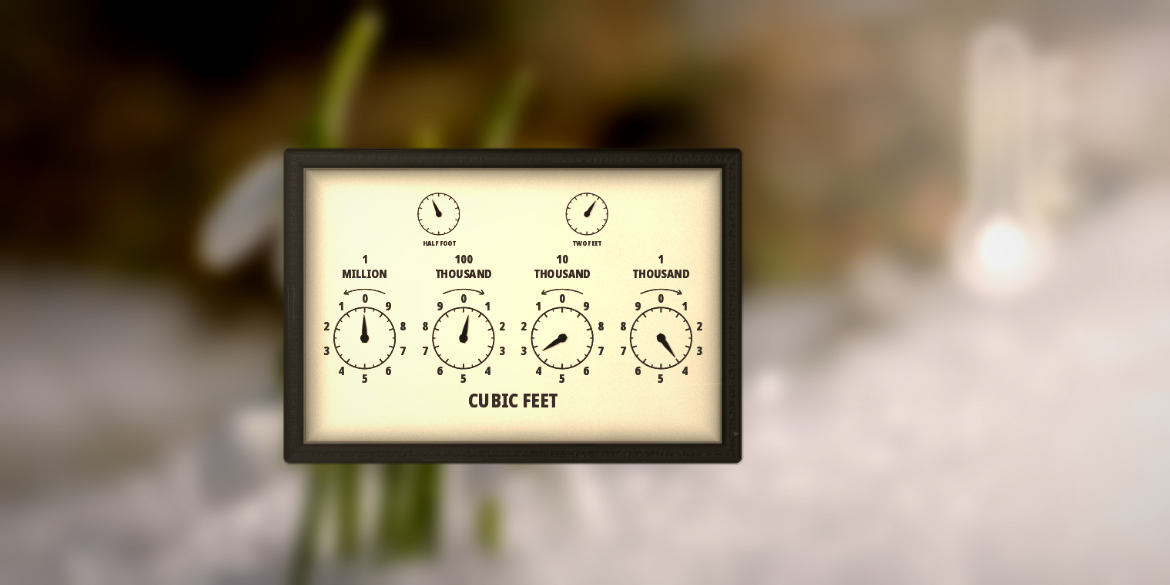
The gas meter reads 3400 ft³
